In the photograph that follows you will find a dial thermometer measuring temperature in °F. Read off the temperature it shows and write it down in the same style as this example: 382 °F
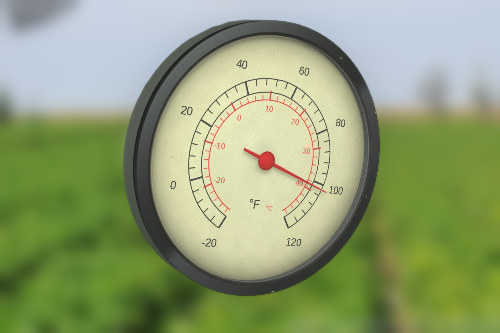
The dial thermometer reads 102 °F
